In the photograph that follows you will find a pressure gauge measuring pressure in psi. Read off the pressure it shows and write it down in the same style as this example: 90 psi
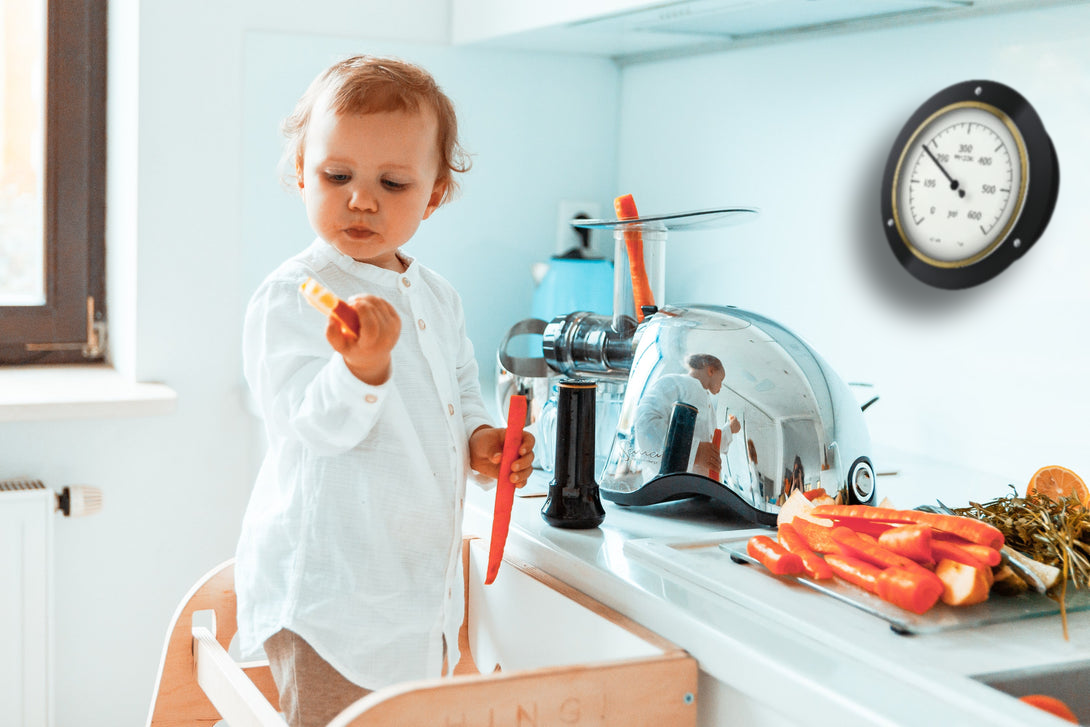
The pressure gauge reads 180 psi
